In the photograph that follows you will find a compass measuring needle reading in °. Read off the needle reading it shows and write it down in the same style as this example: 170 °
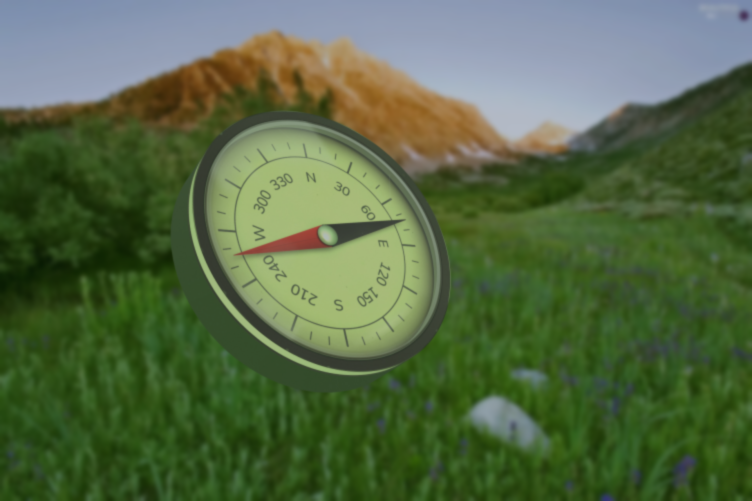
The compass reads 255 °
